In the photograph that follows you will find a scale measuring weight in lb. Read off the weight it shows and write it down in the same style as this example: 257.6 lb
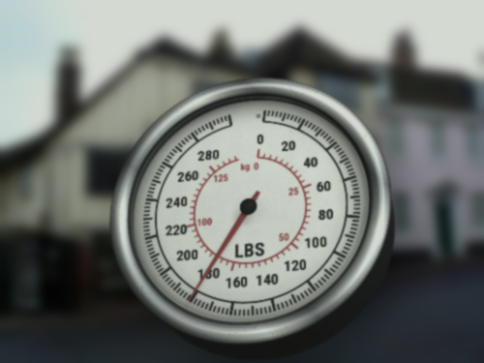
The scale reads 180 lb
